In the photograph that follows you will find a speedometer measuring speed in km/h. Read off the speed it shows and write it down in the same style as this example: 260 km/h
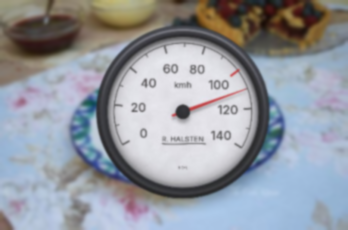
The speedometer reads 110 km/h
